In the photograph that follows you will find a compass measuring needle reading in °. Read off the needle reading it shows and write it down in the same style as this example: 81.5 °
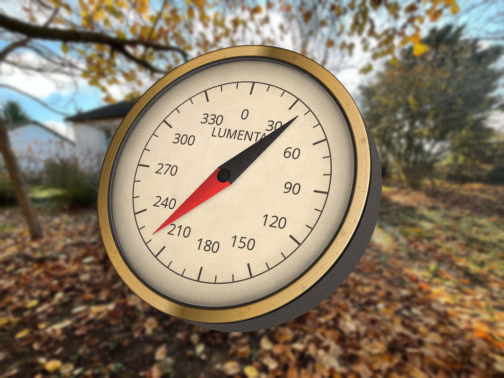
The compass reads 220 °
